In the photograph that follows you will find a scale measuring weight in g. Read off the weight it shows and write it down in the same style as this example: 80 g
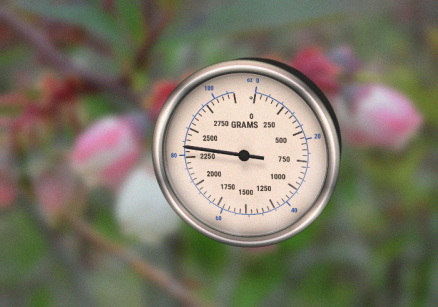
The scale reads 2350 g
